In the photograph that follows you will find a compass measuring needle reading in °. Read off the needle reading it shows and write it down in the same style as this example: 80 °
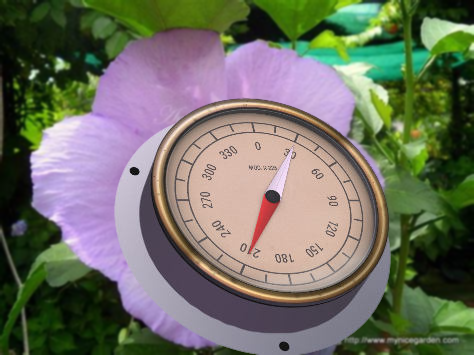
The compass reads 210 °
